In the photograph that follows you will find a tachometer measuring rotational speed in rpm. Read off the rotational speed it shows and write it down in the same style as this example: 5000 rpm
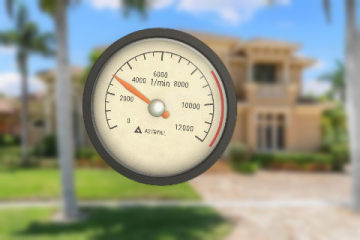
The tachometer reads 3000 rpm
